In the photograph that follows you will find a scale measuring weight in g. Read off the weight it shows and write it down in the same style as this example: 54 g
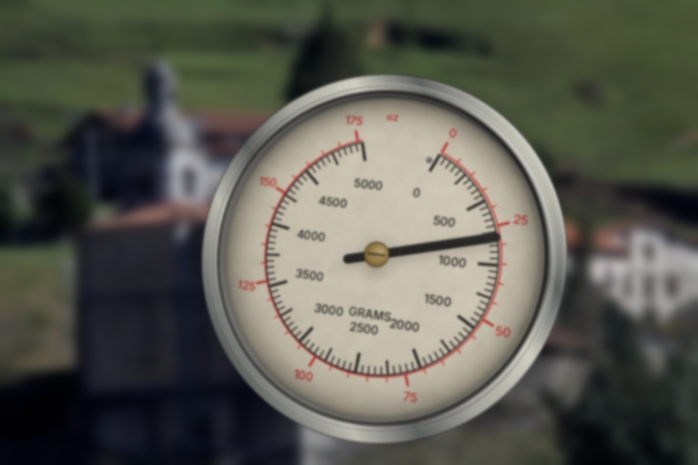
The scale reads 800 g
